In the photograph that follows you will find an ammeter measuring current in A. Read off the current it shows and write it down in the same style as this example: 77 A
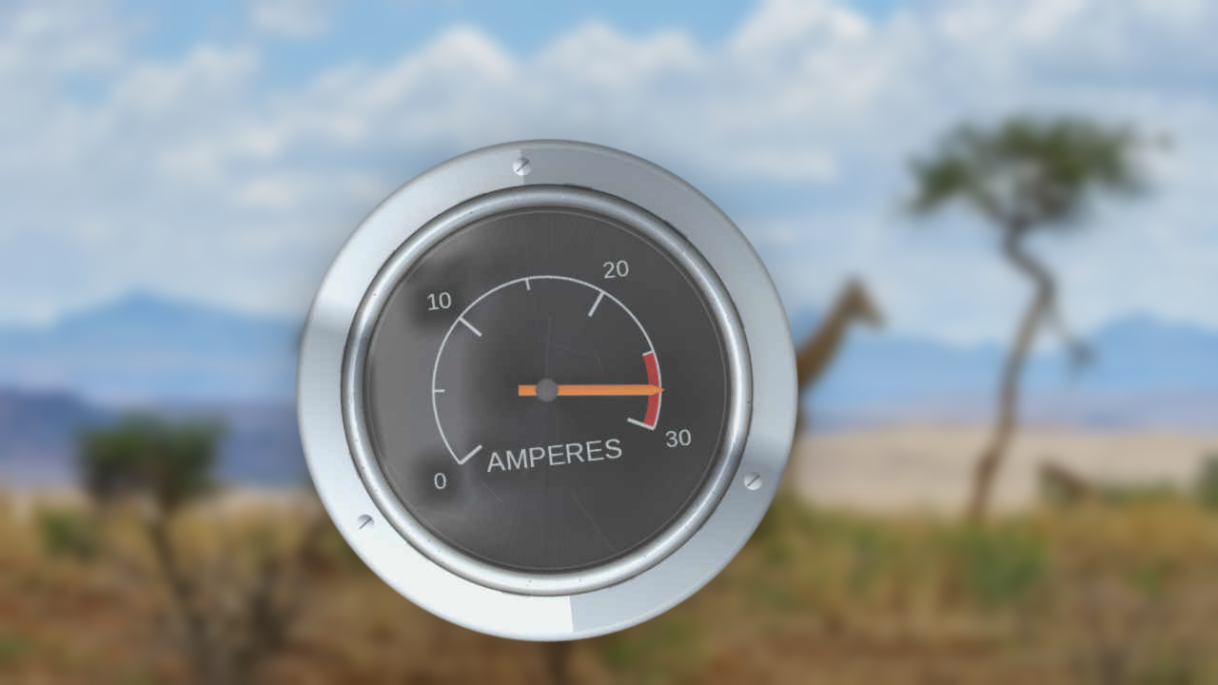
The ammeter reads 27.5 A
